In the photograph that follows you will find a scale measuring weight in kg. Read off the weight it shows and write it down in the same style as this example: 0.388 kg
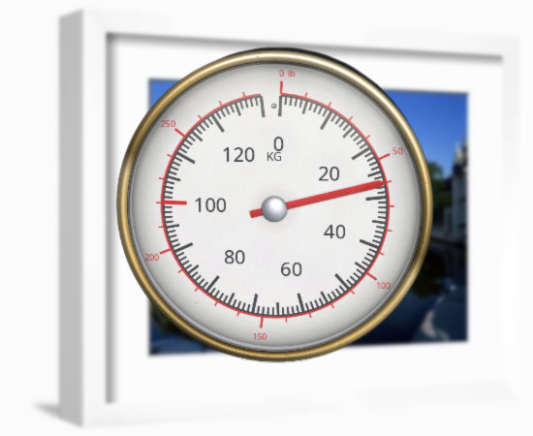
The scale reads 27 kg
